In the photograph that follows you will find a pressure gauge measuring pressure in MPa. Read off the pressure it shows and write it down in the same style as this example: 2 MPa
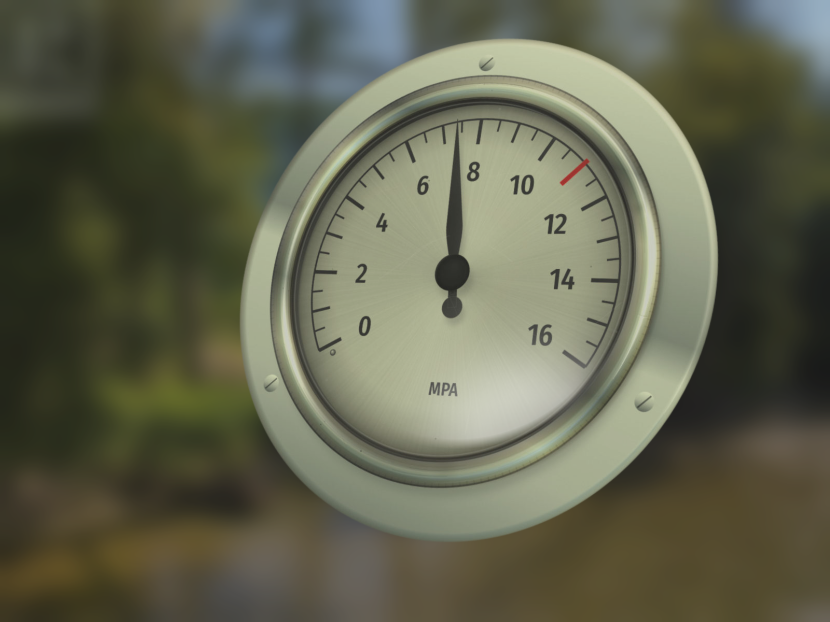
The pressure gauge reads 7.5 MPa
